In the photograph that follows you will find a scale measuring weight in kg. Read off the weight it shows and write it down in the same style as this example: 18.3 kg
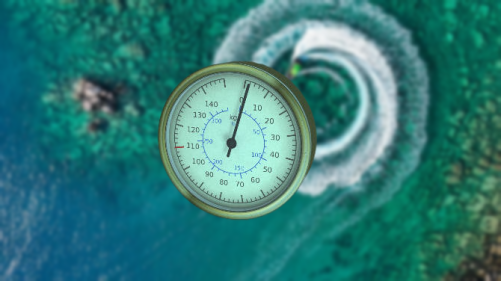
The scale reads 2 kg
